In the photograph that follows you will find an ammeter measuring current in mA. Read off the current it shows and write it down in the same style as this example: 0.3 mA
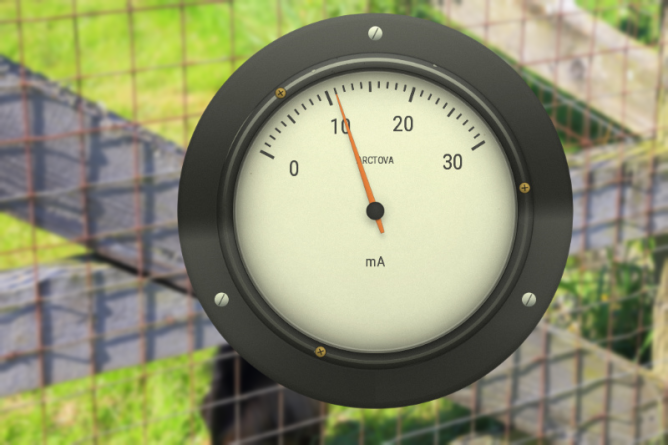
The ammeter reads 11 mA
